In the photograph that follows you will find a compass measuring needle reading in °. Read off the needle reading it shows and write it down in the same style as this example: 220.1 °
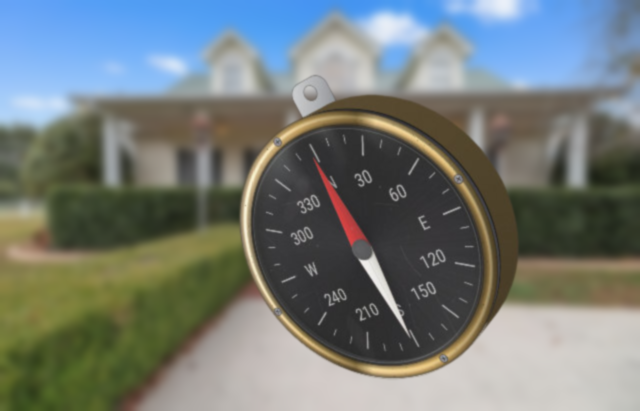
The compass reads 0 °
